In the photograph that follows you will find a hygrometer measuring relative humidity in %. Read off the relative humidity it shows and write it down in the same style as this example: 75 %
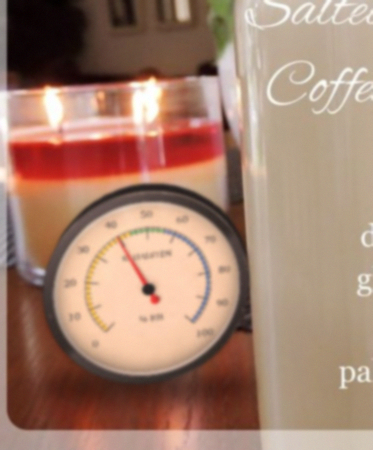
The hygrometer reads 40 %
